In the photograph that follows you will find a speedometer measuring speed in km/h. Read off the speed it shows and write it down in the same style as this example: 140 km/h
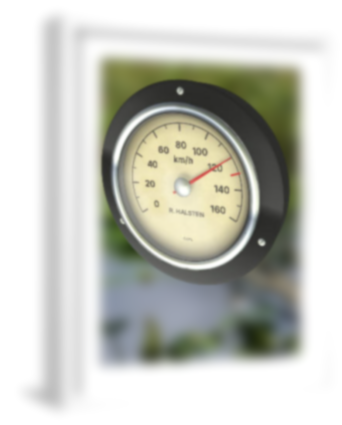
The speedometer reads 120 km/h
